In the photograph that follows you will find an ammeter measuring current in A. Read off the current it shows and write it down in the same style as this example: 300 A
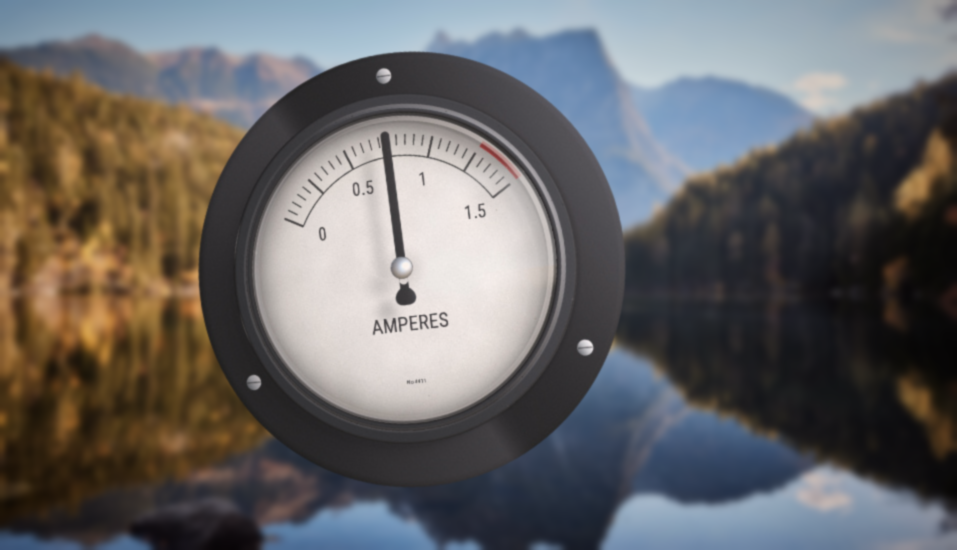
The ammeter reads 0.75 A
